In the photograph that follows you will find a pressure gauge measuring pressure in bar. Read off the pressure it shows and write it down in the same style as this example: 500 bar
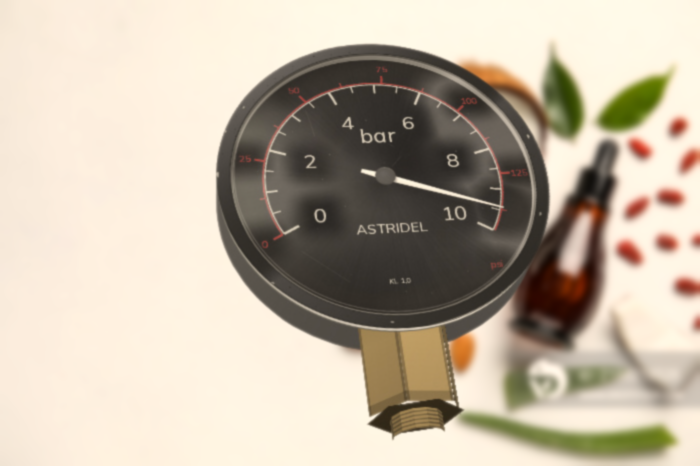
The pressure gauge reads 9.5 bar
